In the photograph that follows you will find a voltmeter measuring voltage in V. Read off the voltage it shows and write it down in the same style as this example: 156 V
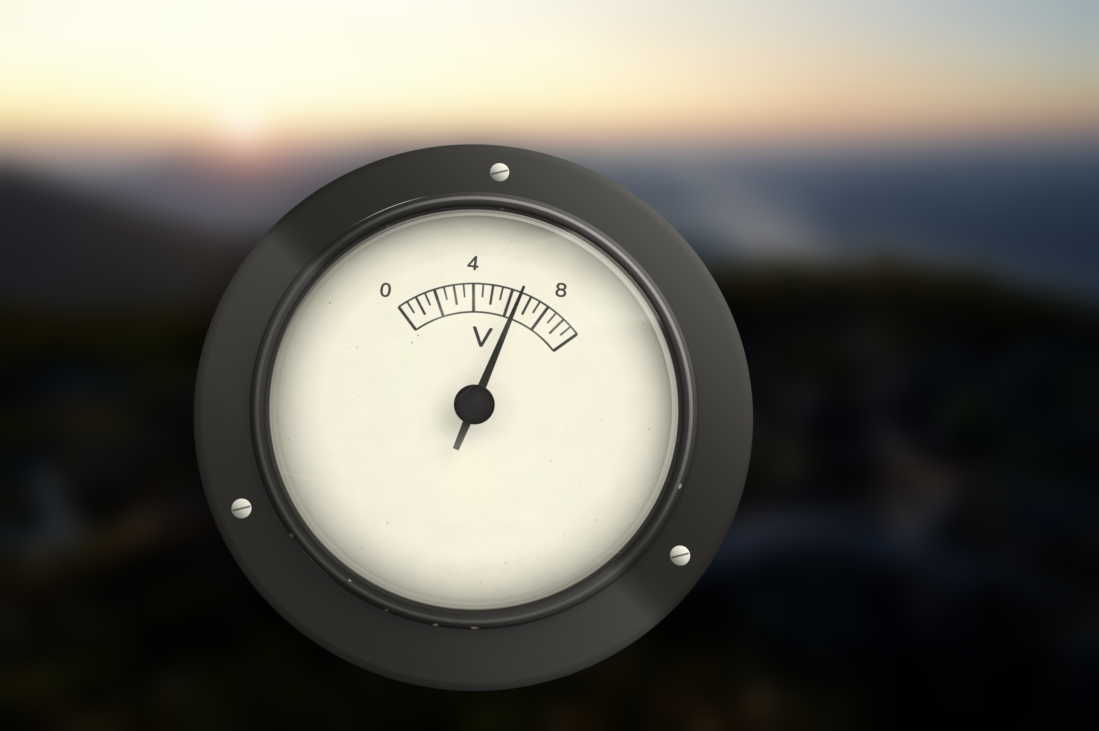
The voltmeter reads 6.5 V
